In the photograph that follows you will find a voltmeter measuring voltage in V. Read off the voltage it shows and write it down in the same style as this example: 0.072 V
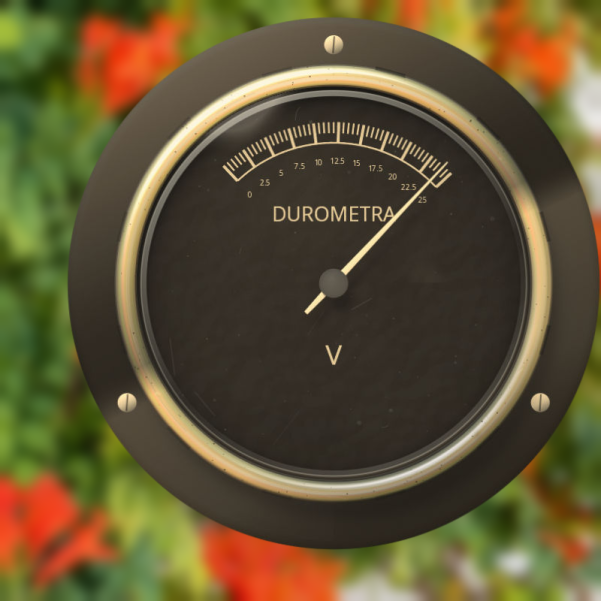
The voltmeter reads 24 V
